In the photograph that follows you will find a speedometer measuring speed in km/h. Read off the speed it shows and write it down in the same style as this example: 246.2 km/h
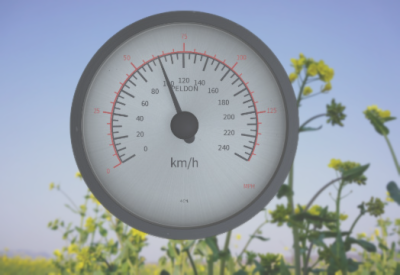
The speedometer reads 100 km/h
